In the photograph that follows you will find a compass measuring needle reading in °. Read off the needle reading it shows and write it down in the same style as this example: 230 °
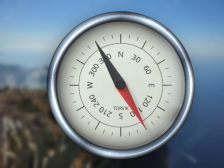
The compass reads 150 °
